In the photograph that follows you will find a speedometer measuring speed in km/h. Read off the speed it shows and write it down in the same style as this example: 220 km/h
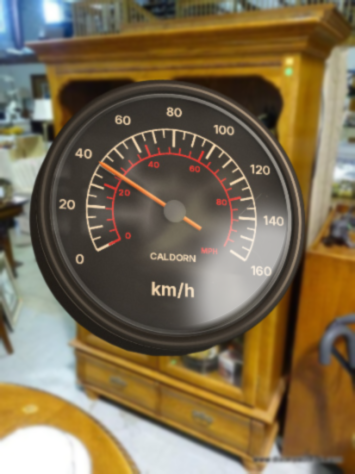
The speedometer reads 40 km/h
